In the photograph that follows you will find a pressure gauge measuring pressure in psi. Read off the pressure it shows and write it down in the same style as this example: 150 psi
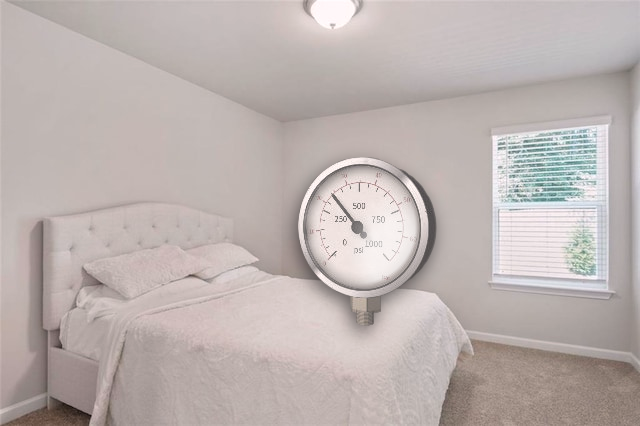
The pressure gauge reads 350 psi
